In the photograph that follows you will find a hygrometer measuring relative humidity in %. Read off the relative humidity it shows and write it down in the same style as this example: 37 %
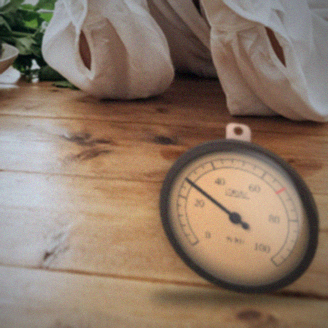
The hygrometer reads 28 %
